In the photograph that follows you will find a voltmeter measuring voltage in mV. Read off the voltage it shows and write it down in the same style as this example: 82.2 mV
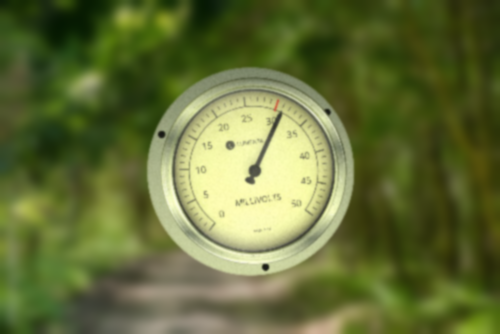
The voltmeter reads 31 mV
